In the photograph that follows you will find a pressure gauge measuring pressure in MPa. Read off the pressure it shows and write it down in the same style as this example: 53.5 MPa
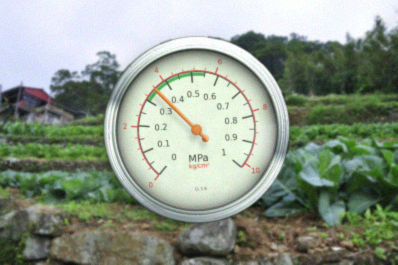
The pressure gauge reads 0.35 MPa
